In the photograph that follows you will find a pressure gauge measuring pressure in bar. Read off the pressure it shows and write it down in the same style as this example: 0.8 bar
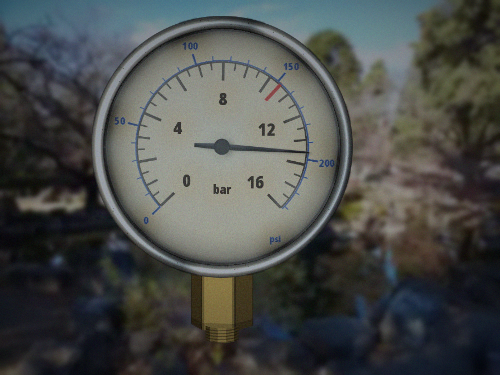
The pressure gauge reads 13.5 bar
